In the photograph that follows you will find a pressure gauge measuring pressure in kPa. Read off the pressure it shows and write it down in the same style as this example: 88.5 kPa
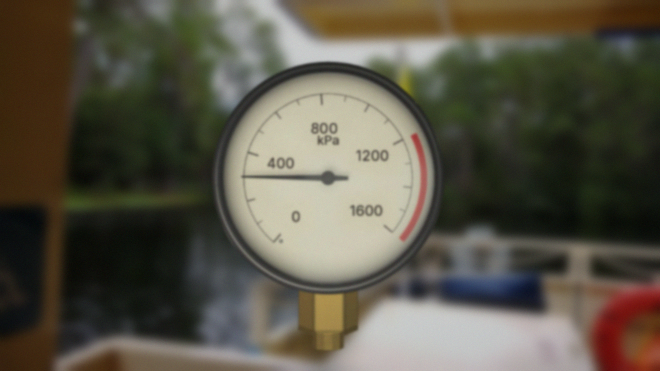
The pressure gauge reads 300 kPa
